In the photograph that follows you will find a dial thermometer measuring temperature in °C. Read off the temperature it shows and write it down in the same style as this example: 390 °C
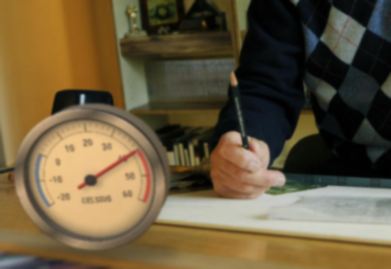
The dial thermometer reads 40 °C
